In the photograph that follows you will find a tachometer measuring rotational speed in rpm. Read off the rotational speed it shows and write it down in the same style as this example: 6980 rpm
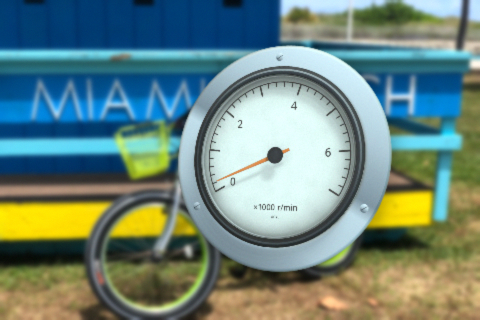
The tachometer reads 200 rpm
